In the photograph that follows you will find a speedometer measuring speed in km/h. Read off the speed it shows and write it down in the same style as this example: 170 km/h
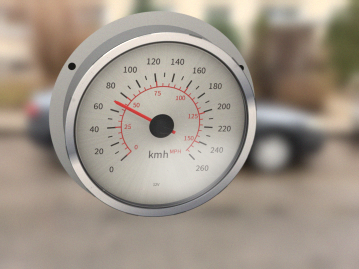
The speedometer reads 70 km/h
